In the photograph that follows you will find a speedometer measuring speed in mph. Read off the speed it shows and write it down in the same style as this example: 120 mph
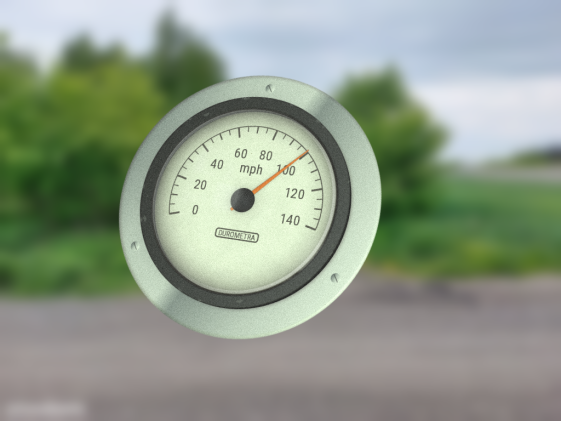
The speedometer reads 100 mph
